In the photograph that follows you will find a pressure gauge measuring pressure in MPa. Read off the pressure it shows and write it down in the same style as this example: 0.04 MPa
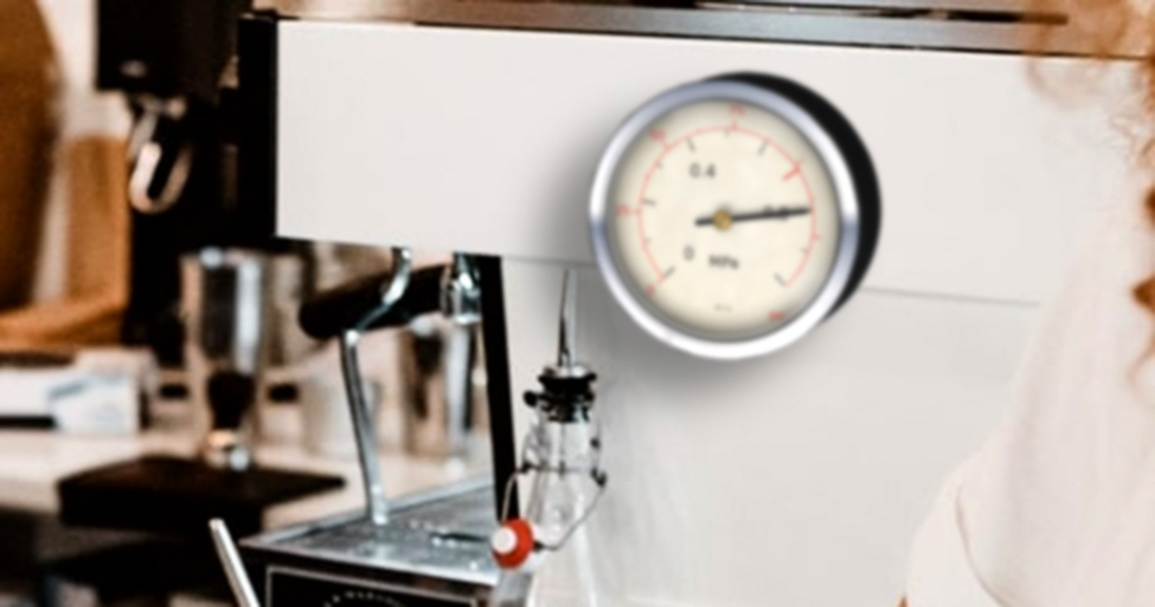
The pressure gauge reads 0.8 MPa
